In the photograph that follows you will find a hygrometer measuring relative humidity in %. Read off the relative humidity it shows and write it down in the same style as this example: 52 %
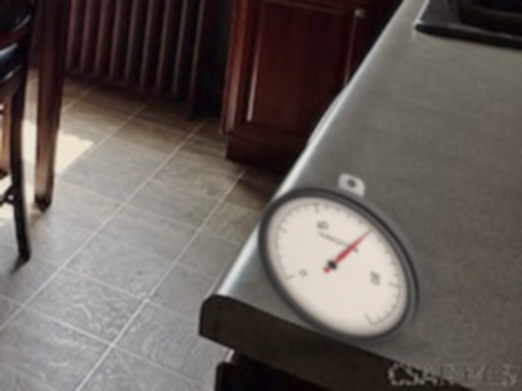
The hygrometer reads 60 %
